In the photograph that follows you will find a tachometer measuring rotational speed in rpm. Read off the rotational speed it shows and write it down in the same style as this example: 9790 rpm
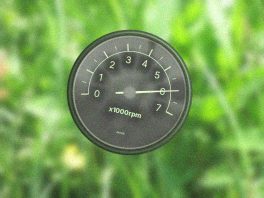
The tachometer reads 6000 rpm
